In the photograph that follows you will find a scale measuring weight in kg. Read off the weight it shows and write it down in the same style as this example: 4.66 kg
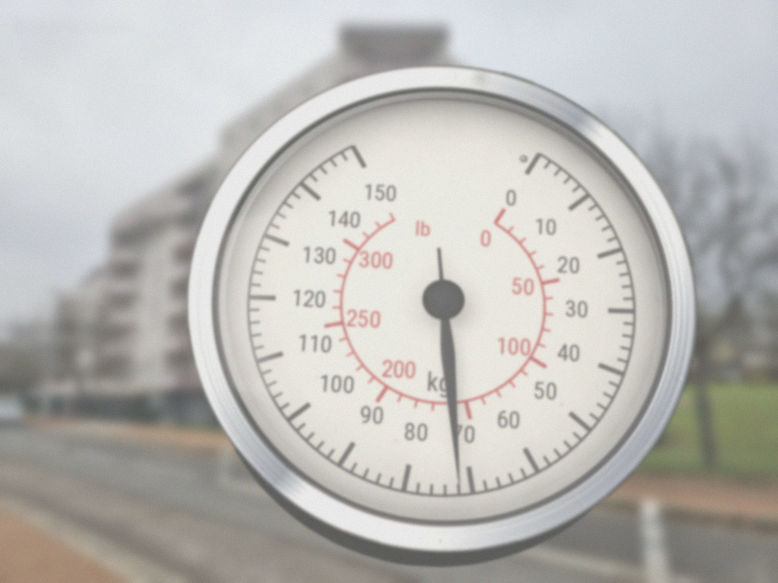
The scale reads 72 kg
